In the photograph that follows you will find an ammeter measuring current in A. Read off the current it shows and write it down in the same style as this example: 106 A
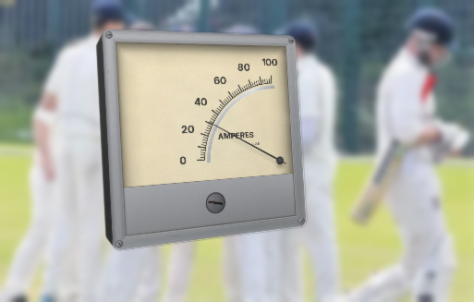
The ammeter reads 30 A
